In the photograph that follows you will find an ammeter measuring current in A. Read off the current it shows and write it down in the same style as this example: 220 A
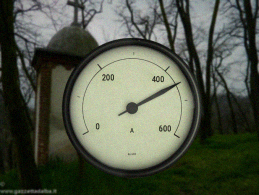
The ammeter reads 450 A
